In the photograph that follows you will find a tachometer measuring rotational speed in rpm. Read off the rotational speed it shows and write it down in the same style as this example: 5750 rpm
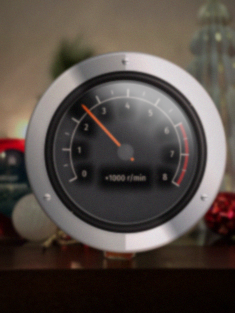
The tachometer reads 2500 rpm
